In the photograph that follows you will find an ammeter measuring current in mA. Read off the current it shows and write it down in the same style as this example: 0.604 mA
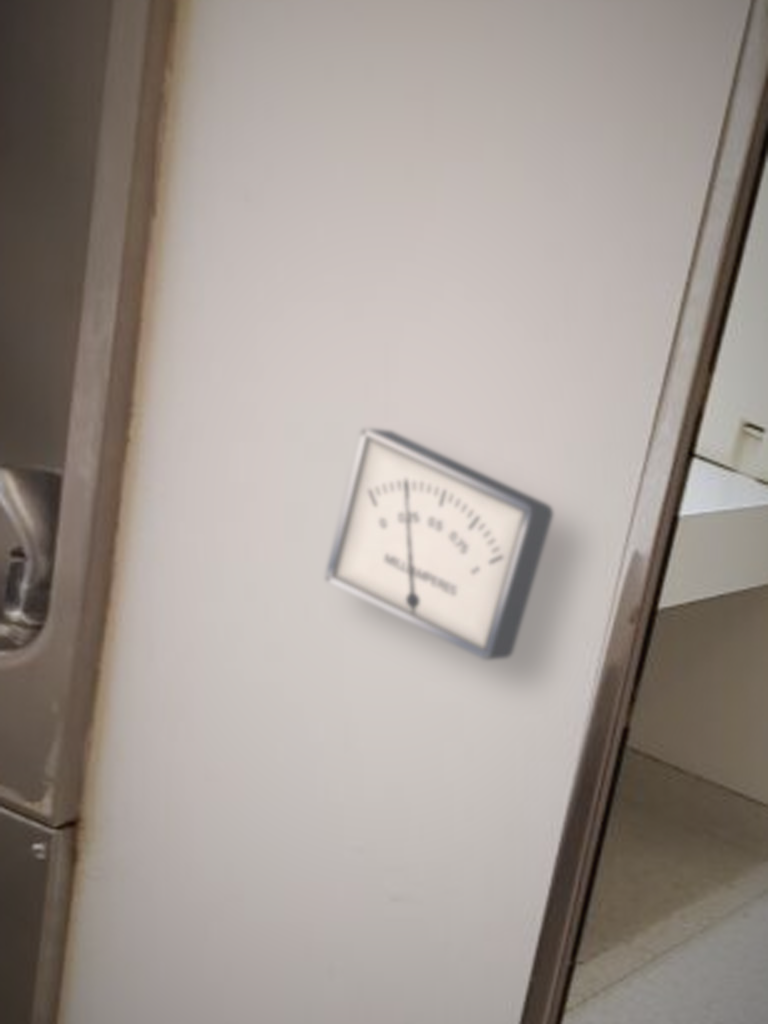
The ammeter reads 0.25 mA
